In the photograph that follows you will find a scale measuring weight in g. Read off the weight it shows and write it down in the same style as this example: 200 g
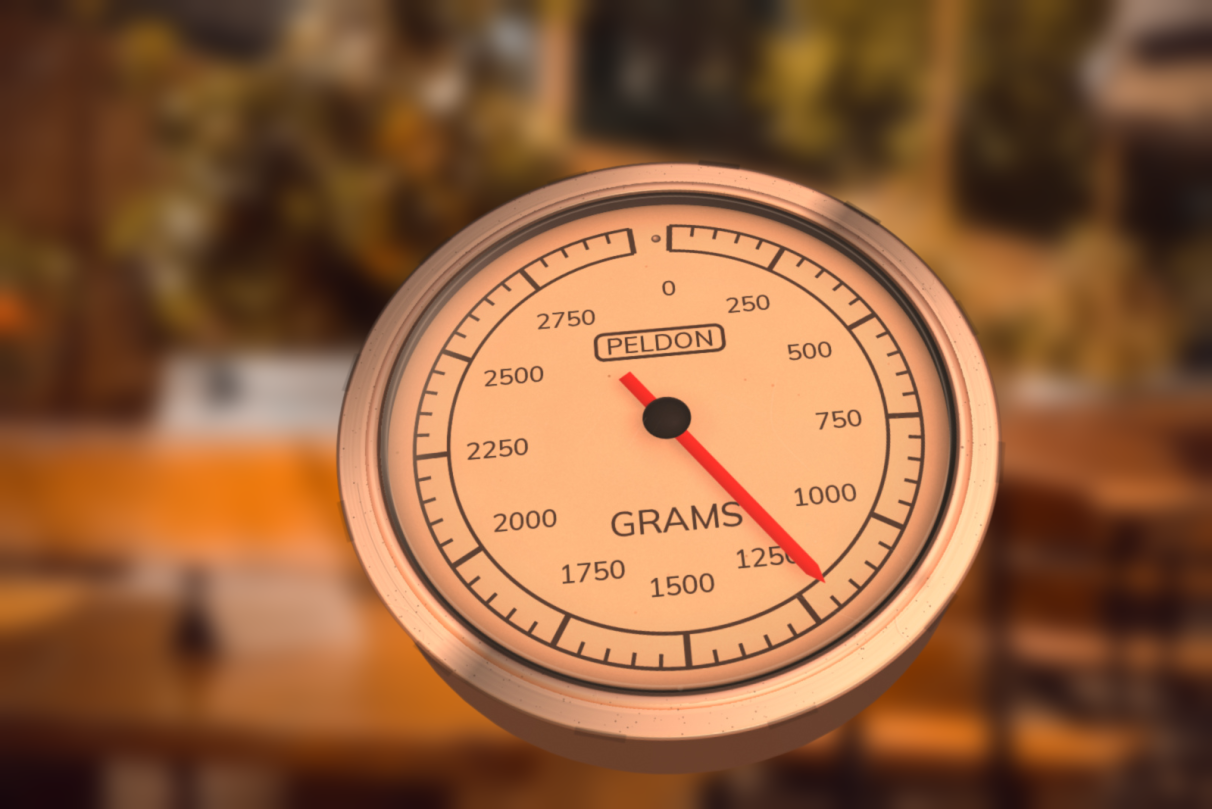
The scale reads 1200 g
